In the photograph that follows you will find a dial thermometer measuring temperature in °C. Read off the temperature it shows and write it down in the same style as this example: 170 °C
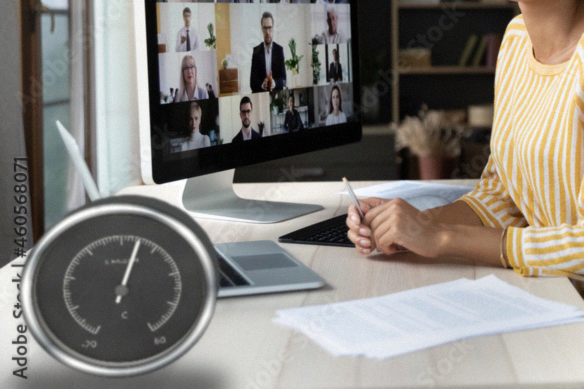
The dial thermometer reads 25 °C
